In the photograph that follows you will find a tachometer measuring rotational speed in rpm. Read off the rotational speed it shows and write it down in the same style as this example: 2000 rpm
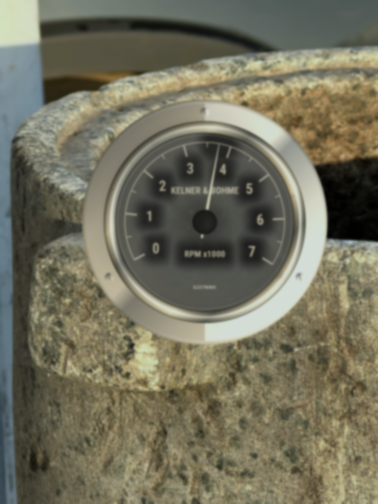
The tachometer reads 3750 rpm
